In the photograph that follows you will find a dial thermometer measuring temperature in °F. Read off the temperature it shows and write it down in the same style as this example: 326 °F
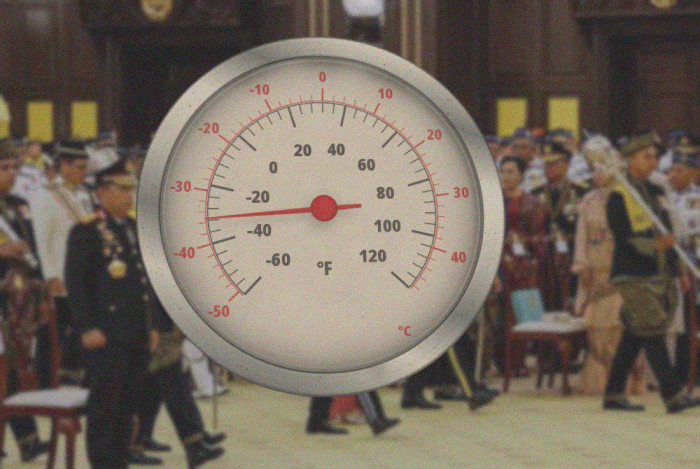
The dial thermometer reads -32 °F
